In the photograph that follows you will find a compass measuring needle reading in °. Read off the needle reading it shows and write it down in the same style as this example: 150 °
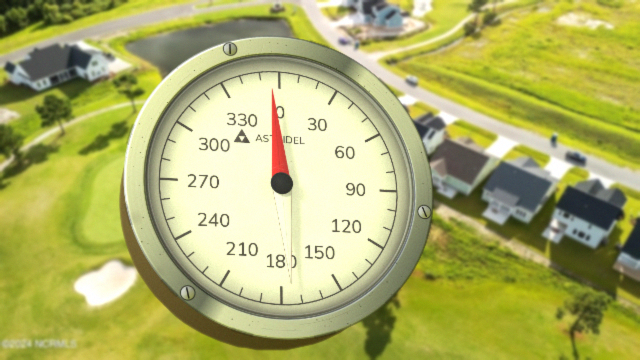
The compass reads 355 °
